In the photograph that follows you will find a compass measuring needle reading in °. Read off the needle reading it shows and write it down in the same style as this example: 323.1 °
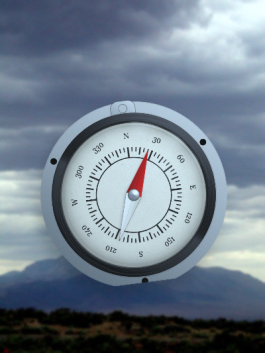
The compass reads 25 °
